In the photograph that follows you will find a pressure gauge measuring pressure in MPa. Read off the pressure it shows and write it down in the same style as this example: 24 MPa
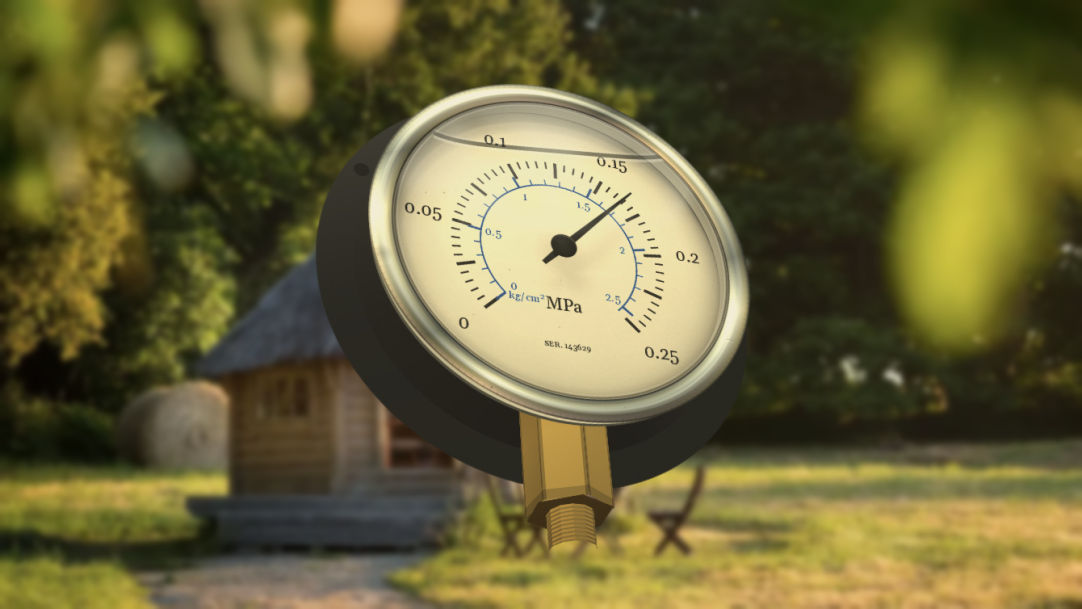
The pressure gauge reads 0.165 MPa
